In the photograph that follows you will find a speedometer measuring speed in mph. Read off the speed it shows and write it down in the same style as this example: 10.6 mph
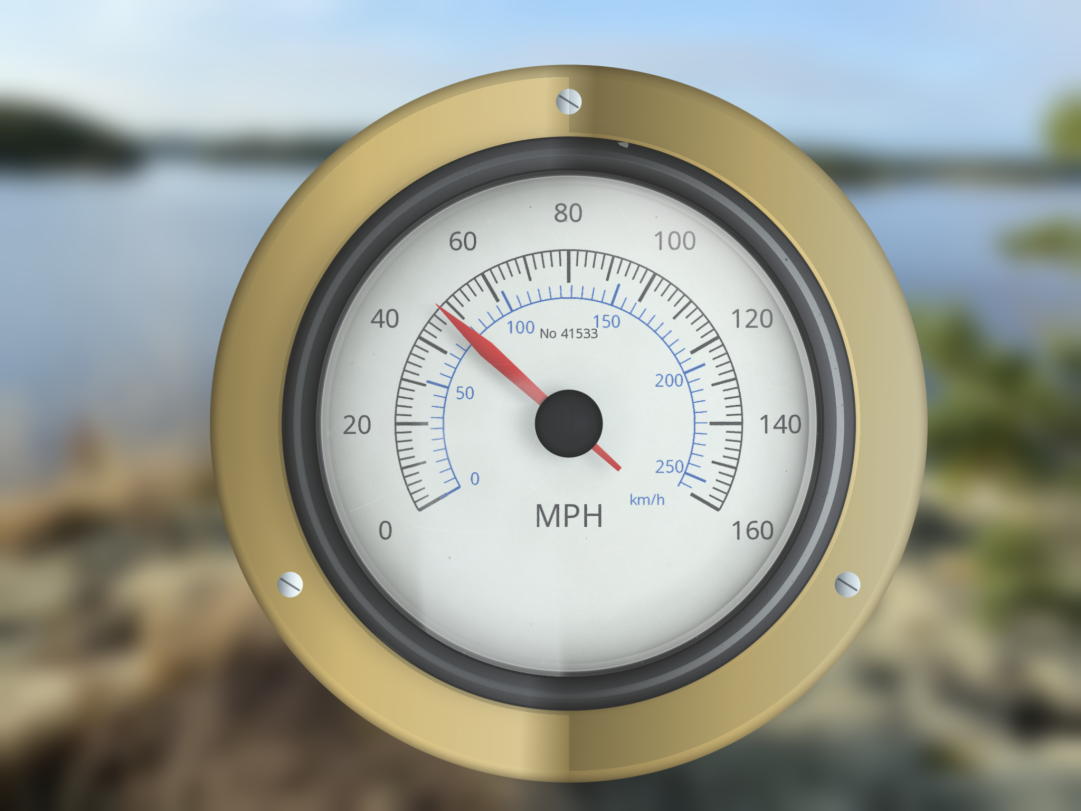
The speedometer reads 48 mph
